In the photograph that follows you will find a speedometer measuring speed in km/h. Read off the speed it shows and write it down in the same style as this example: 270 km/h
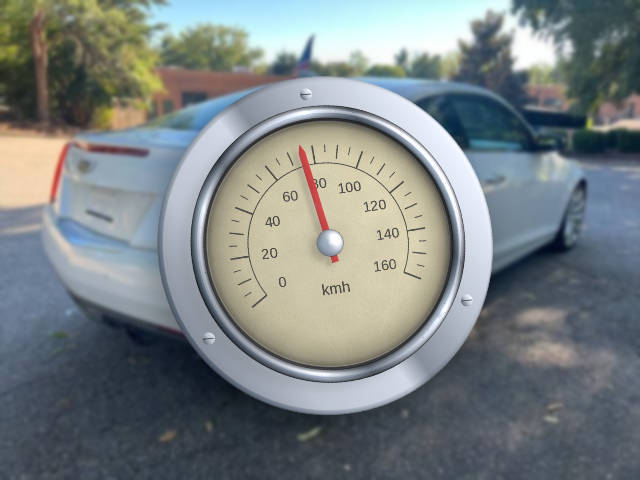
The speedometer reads 75 km/h
